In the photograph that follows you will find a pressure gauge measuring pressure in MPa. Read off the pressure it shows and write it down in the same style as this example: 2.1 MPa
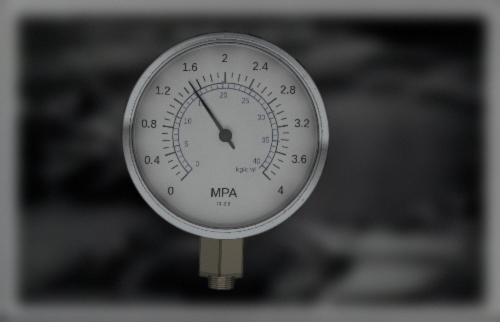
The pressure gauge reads 1.5 MPa
